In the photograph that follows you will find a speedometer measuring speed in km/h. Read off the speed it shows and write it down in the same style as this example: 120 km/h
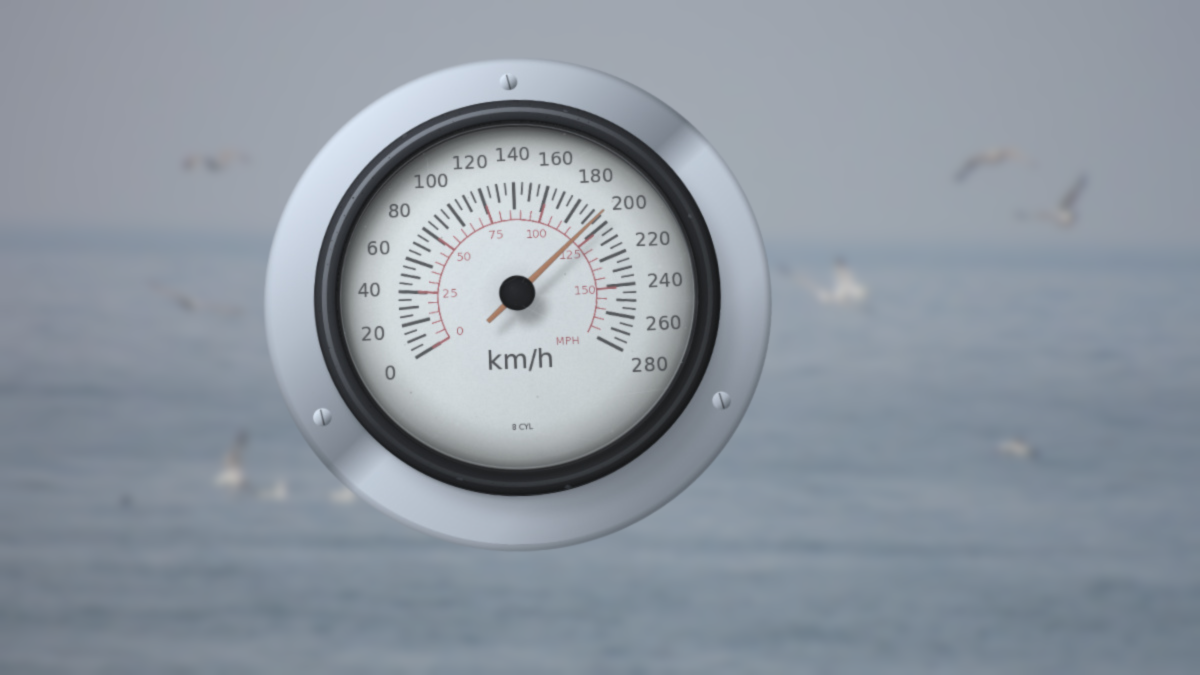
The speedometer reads 195 km/h
